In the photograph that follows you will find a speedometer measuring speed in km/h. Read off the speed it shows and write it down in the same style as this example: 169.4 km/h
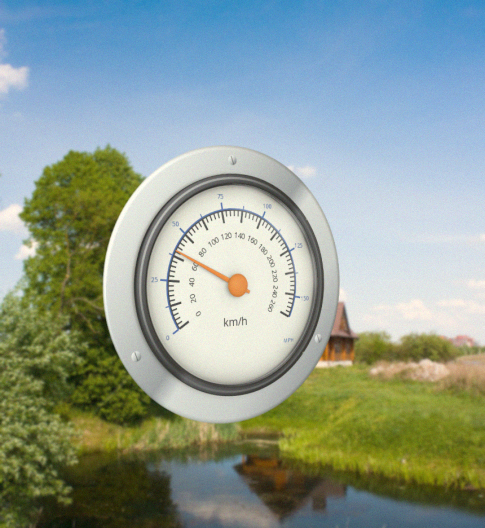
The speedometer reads 64 km/h
